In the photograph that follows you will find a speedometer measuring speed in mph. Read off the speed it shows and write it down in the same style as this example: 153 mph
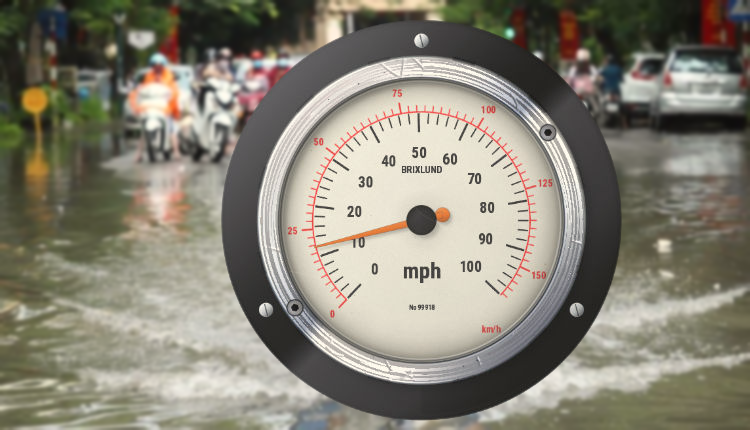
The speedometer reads 12 mph
